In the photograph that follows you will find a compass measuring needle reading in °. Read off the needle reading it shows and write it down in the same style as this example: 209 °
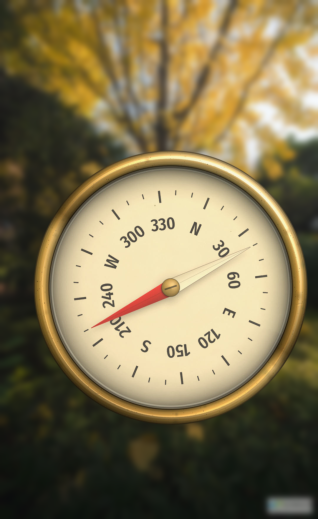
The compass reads 220 °
